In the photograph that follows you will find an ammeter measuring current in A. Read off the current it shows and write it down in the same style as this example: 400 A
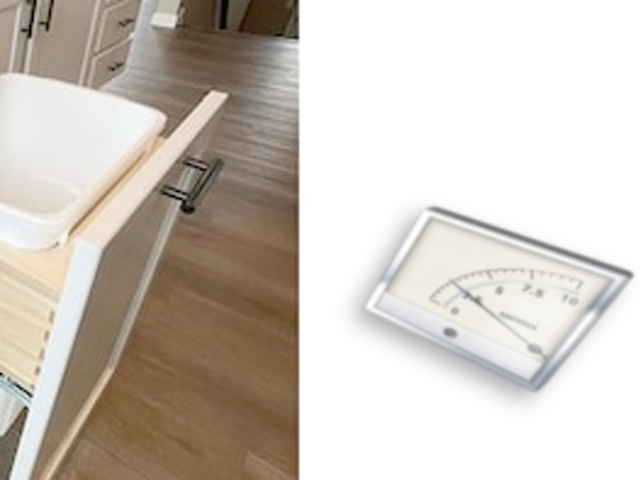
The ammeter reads 2.5 A
